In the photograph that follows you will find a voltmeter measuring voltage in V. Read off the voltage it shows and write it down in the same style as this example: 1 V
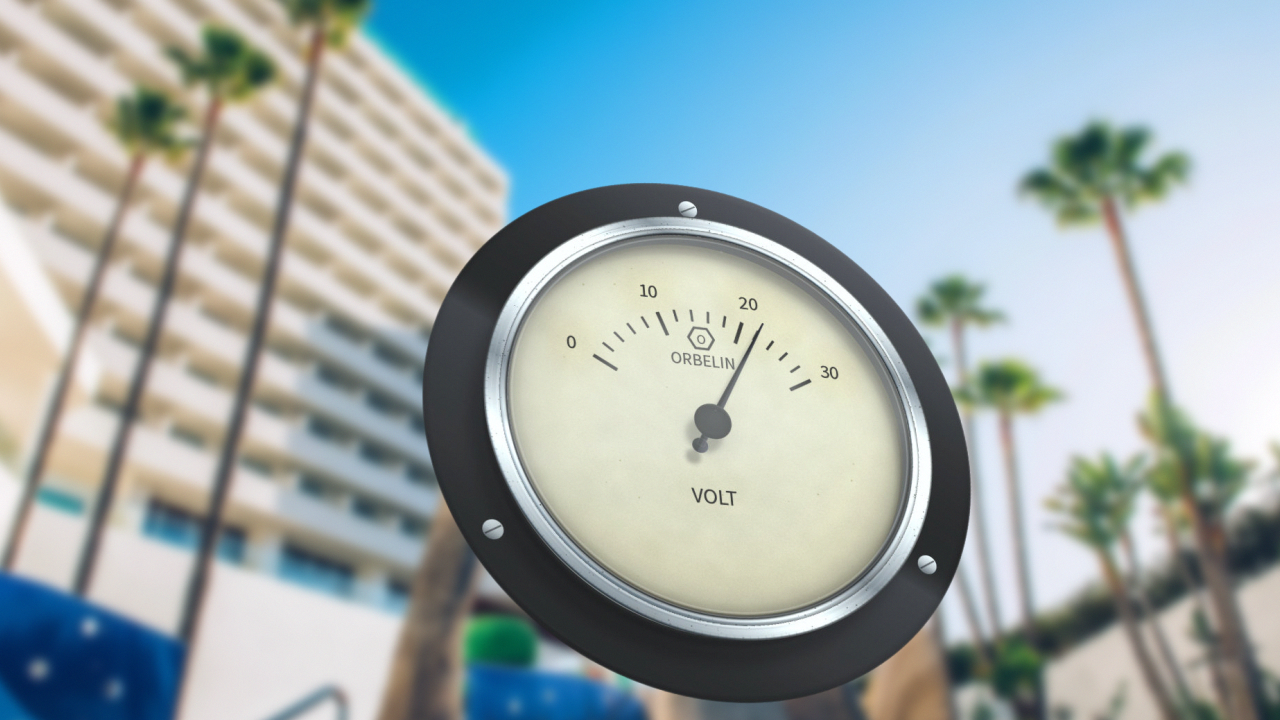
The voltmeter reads 22 V
